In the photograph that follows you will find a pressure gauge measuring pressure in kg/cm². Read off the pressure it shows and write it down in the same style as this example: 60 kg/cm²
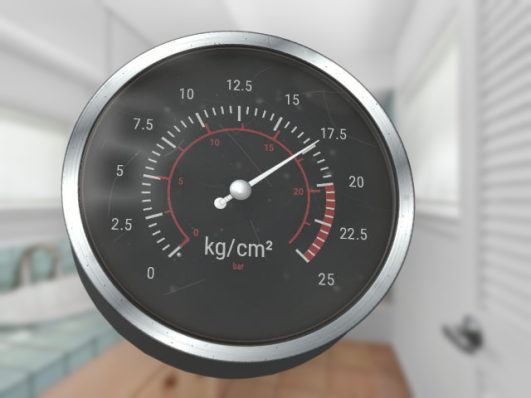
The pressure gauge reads 17.5 kg/cm²
